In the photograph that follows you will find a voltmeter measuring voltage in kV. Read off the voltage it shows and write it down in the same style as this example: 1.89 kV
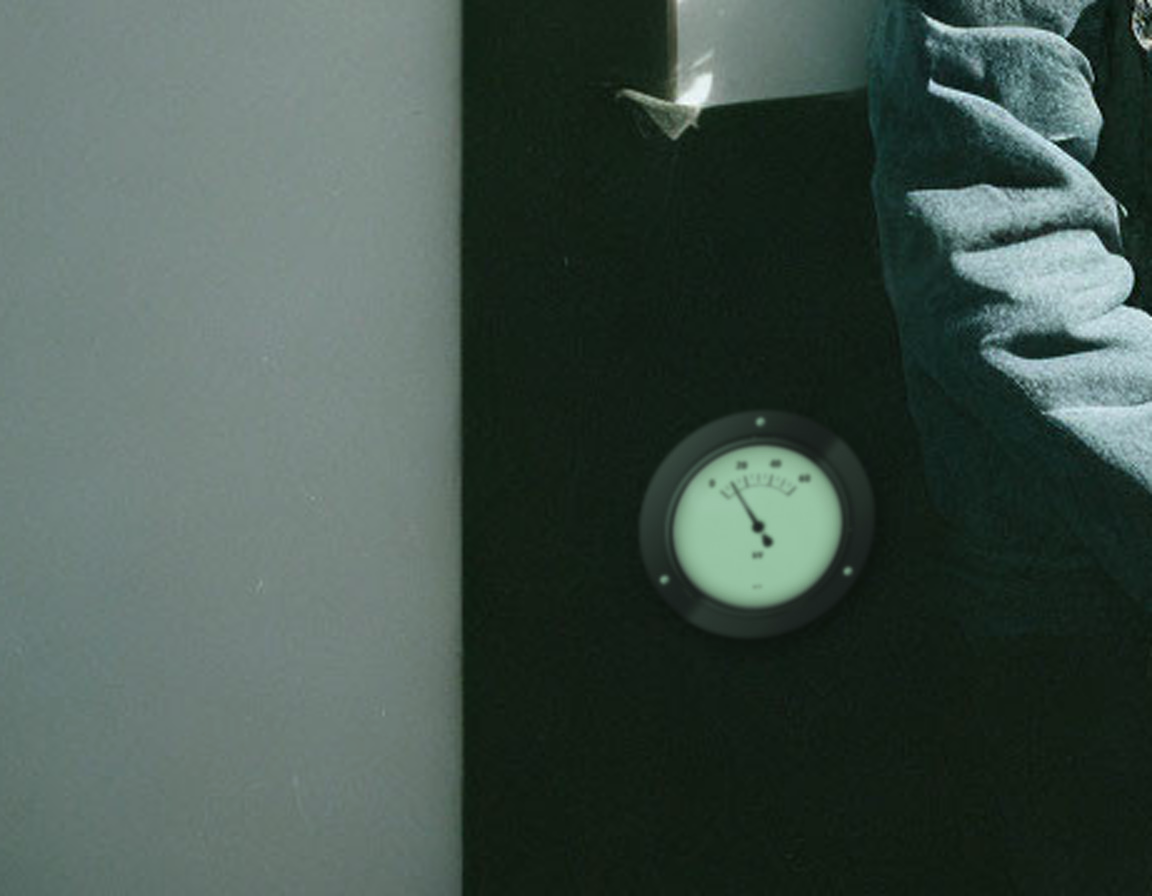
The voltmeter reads 10 kV
